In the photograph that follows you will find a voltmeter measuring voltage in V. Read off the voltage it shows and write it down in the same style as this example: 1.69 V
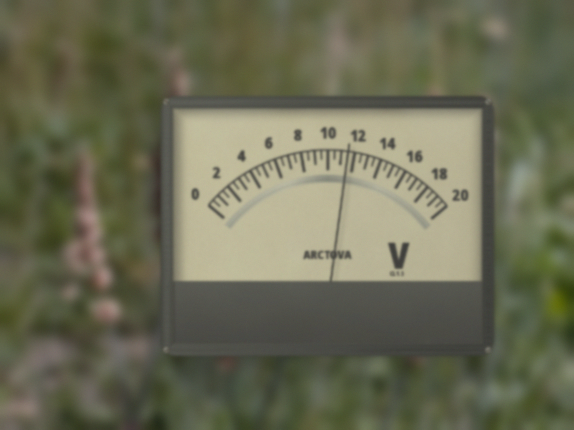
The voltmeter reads 11.5 V
